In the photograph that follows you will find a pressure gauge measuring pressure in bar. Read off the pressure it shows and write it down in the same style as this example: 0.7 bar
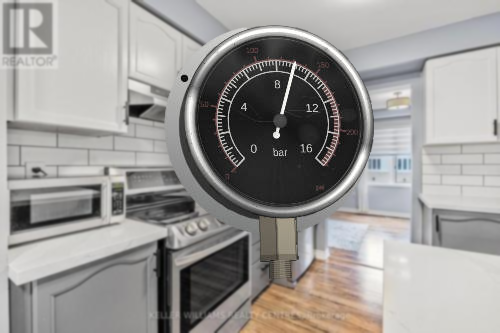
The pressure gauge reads 9 bar
